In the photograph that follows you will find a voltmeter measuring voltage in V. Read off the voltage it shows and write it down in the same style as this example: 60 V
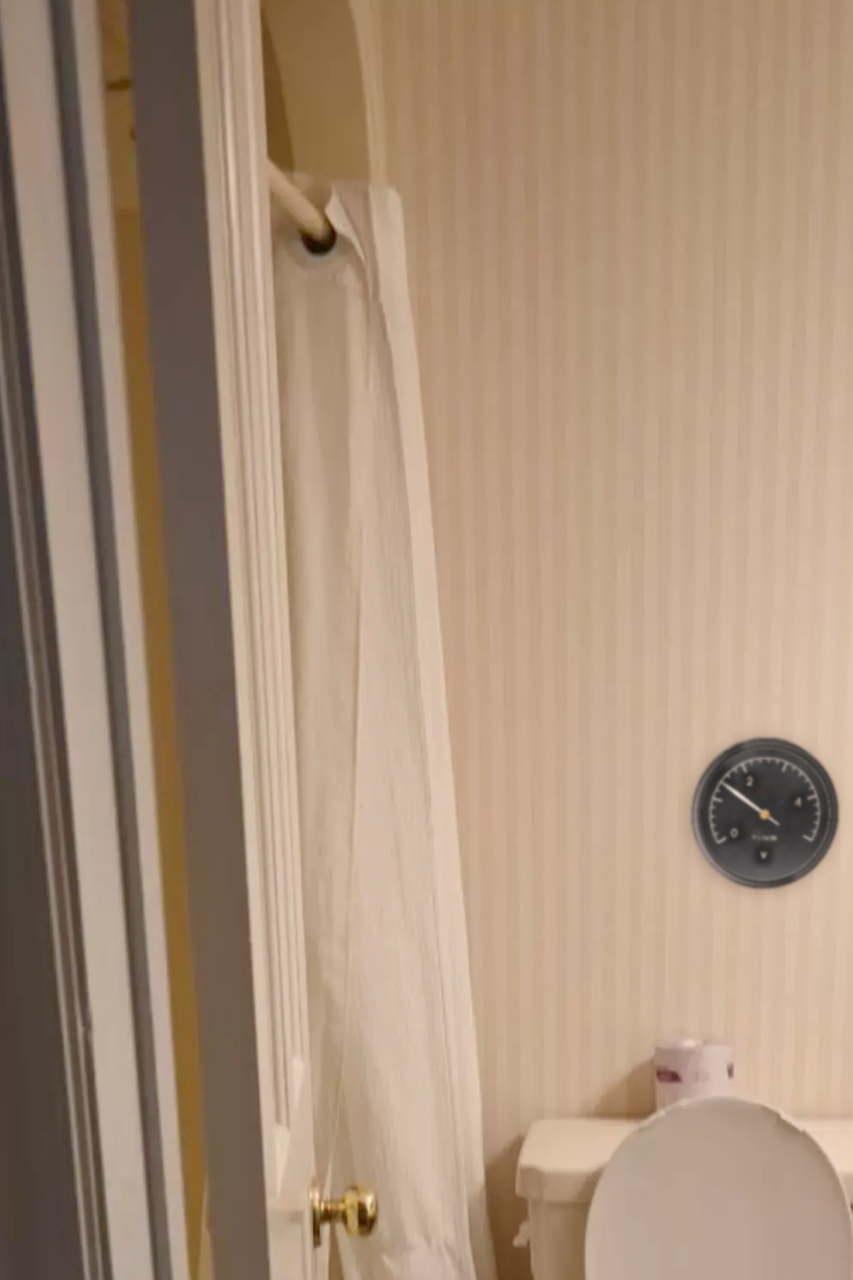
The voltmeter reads 1.4 V
